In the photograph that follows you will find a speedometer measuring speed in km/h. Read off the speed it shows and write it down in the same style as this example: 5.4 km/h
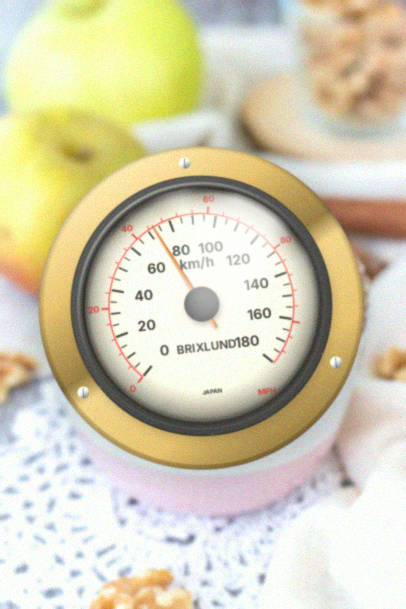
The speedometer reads 72.5 km/h
